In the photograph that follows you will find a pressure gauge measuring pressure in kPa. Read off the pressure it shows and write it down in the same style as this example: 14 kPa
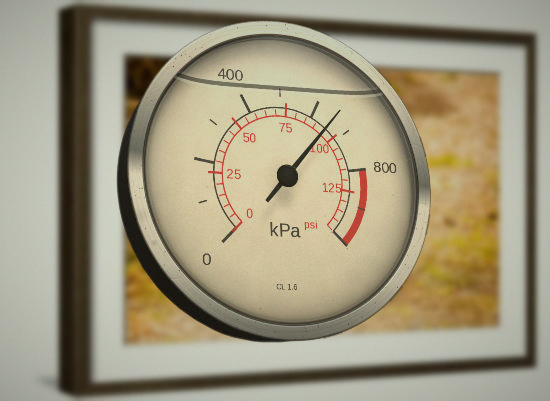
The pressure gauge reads 650 kPa
